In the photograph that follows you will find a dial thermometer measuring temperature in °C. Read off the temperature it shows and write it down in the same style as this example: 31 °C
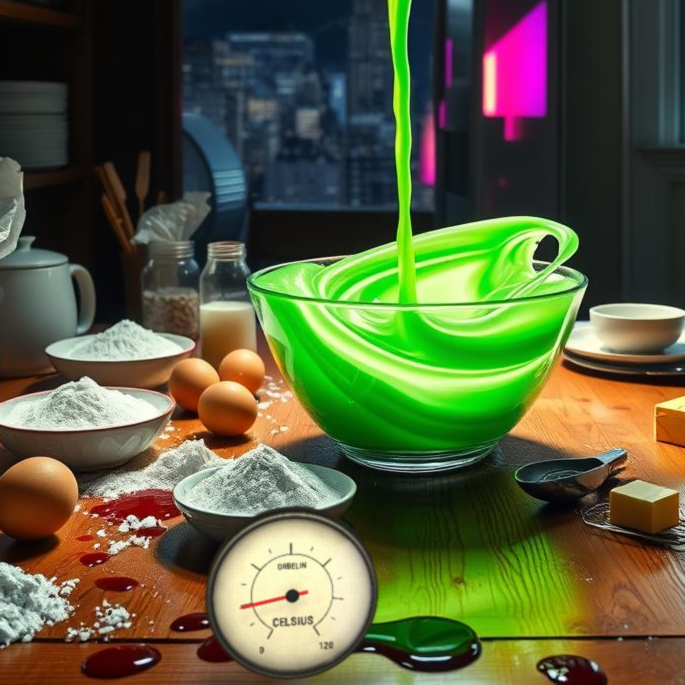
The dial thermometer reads 20 °C
